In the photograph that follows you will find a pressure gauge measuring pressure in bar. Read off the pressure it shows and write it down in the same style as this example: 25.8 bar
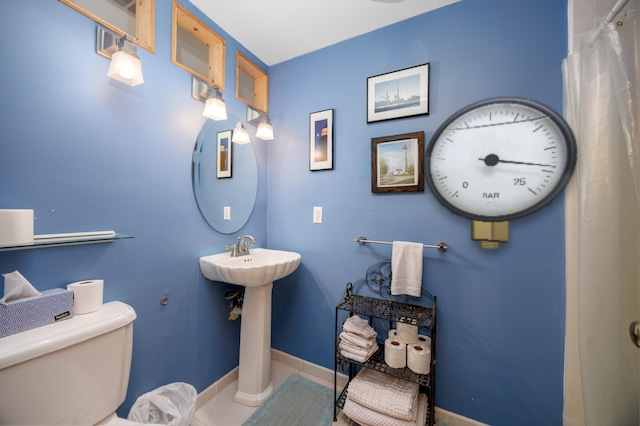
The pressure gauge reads 22 bar
